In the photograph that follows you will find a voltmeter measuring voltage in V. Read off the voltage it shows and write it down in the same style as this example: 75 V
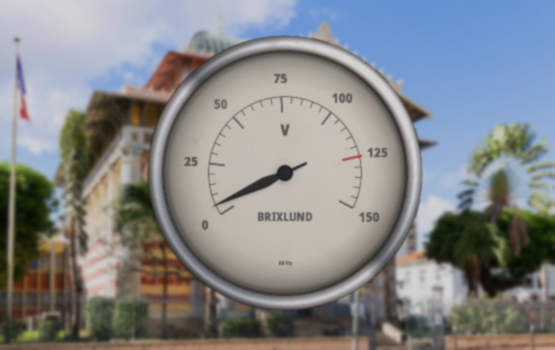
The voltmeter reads 5 V
